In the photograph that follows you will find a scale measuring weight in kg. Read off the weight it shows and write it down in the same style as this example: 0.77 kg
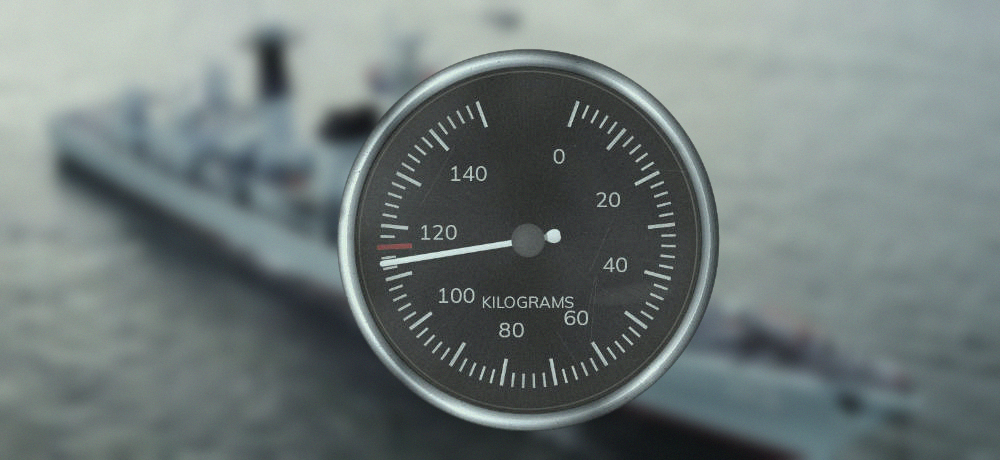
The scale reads 113 kg
